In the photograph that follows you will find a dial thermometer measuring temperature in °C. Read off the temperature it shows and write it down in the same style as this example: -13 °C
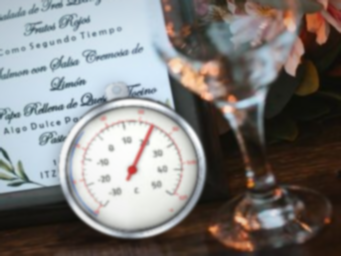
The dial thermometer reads 20 °C
